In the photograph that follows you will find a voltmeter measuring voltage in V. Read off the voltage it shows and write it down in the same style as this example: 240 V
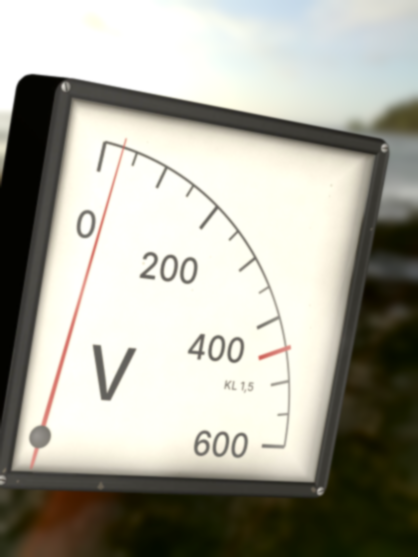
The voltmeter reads 25 V
